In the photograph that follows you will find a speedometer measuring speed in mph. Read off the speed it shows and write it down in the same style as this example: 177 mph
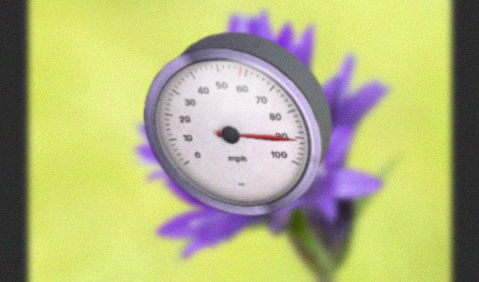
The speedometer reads 90 mph
